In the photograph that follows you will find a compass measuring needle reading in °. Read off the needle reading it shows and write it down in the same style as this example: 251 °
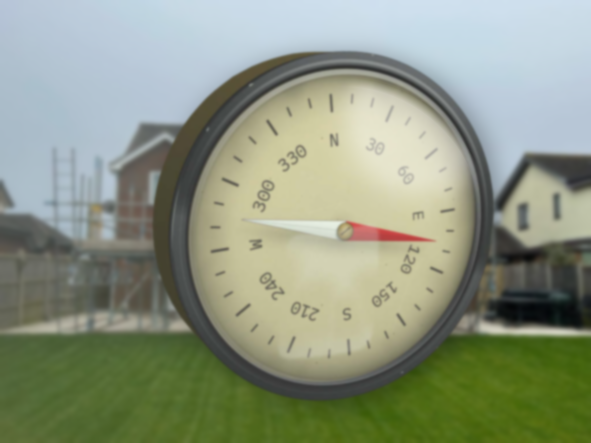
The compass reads 105 °
